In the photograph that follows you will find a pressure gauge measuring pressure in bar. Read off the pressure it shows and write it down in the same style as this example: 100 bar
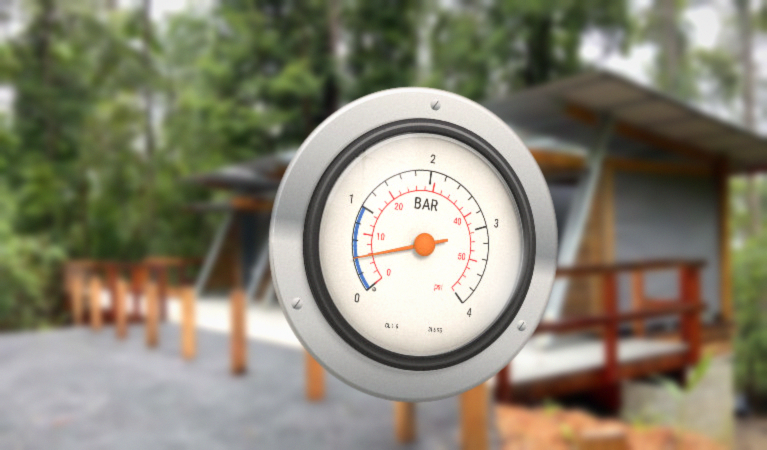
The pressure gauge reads 0.4 bar
